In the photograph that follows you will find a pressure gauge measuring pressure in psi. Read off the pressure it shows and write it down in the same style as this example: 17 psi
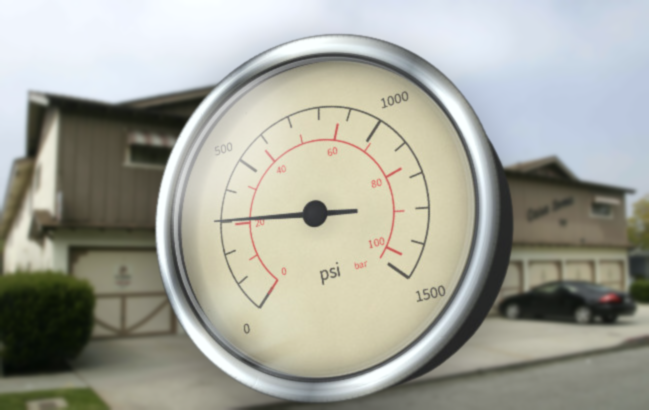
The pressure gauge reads 300 psi
